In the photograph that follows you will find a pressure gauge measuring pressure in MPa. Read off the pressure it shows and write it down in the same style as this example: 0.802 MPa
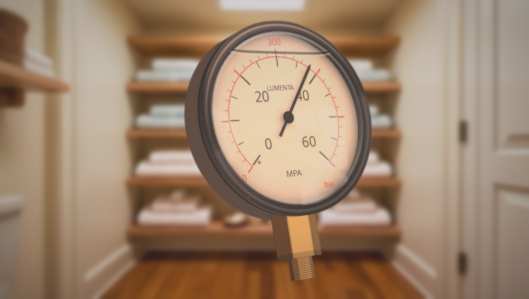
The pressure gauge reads 37.5 MPa
